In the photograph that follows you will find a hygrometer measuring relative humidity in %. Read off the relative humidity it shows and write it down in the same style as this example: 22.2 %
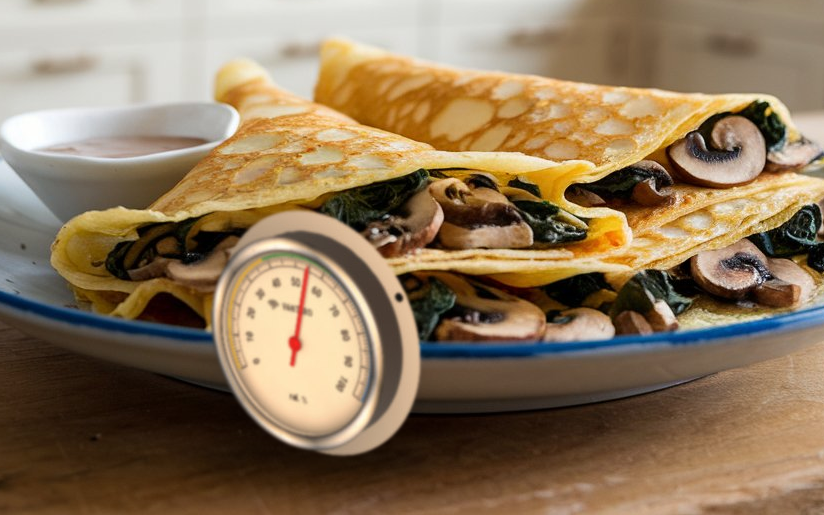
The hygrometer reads 55 %
